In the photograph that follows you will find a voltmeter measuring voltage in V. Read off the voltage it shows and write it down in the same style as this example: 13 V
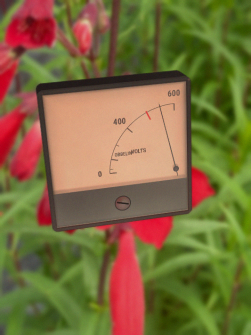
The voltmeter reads 550 V
